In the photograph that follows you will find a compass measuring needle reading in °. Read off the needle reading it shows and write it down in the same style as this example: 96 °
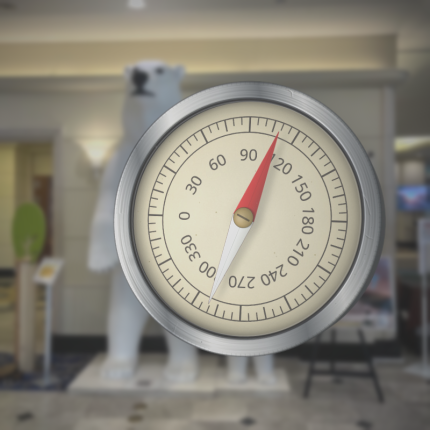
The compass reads 110 °
